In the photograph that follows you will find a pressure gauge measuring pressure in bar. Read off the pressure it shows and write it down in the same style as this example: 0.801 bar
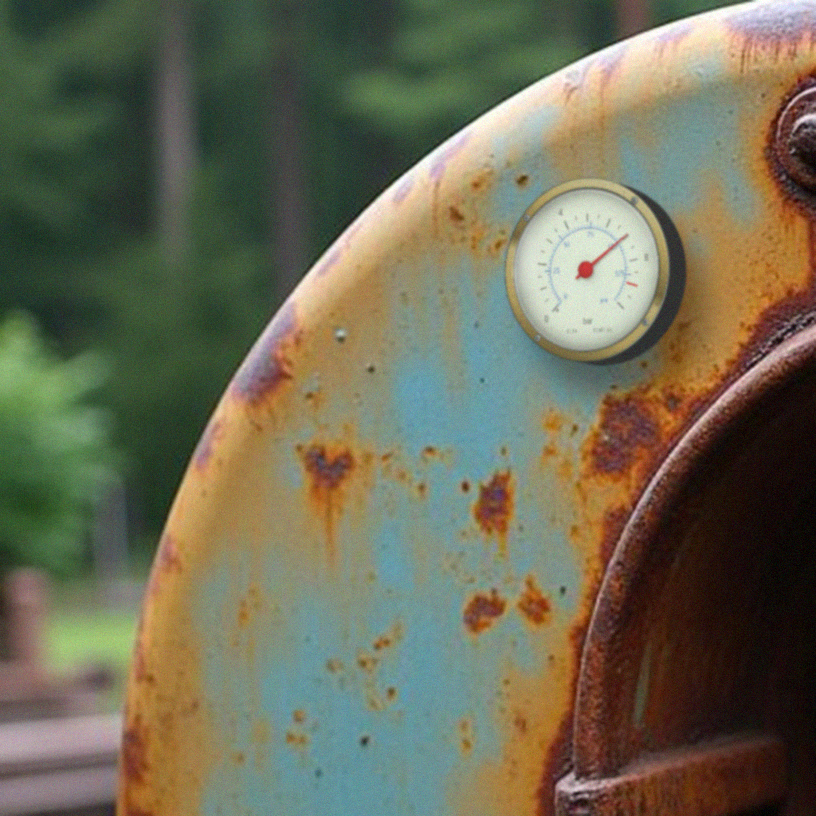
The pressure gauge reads 7 bar
